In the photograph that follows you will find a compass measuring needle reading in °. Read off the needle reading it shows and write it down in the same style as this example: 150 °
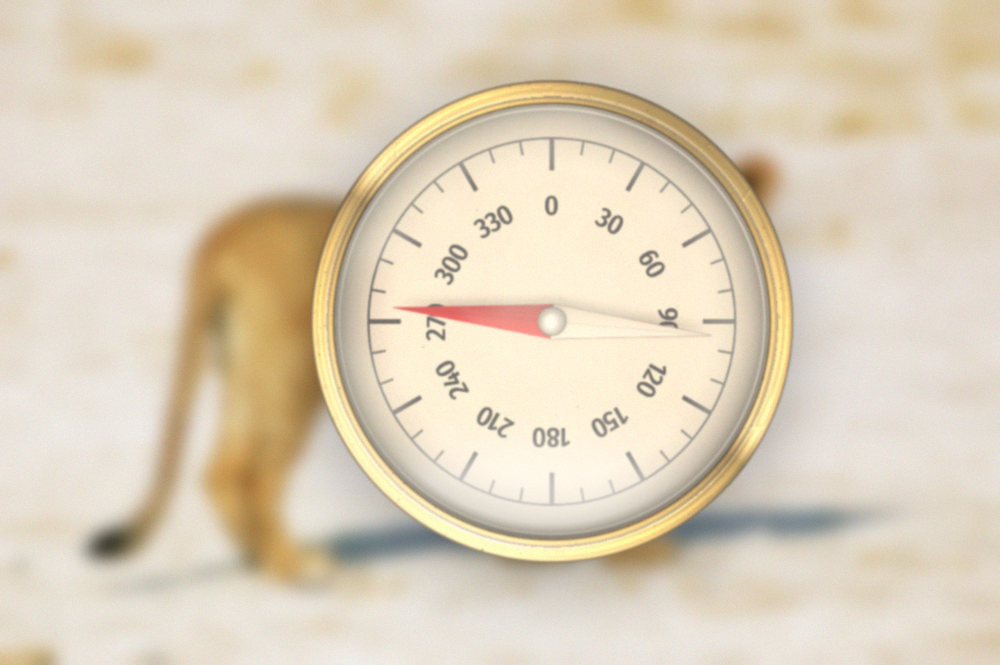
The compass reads 275 °
